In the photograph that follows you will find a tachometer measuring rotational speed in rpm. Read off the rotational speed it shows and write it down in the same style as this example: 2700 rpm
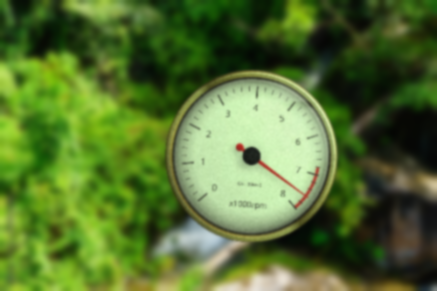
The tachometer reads 7600 rpm
